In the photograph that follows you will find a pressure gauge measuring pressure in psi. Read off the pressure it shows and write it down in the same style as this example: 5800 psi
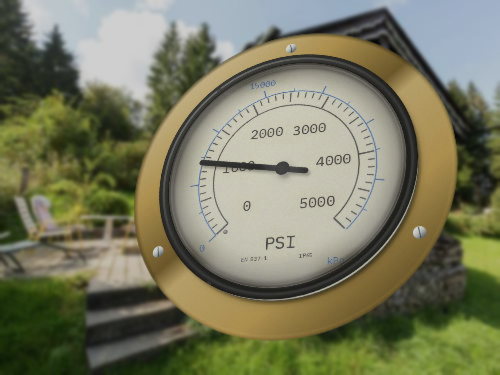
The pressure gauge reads 1000 psi
